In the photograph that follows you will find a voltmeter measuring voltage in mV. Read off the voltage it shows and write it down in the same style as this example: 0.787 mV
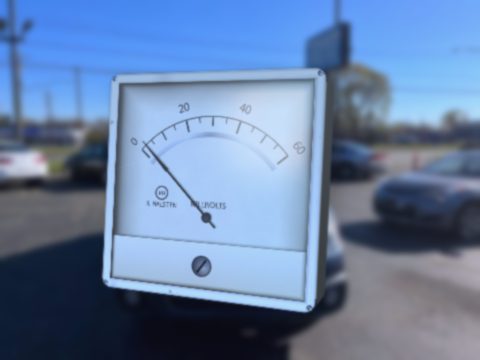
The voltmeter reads 2.5 mV
